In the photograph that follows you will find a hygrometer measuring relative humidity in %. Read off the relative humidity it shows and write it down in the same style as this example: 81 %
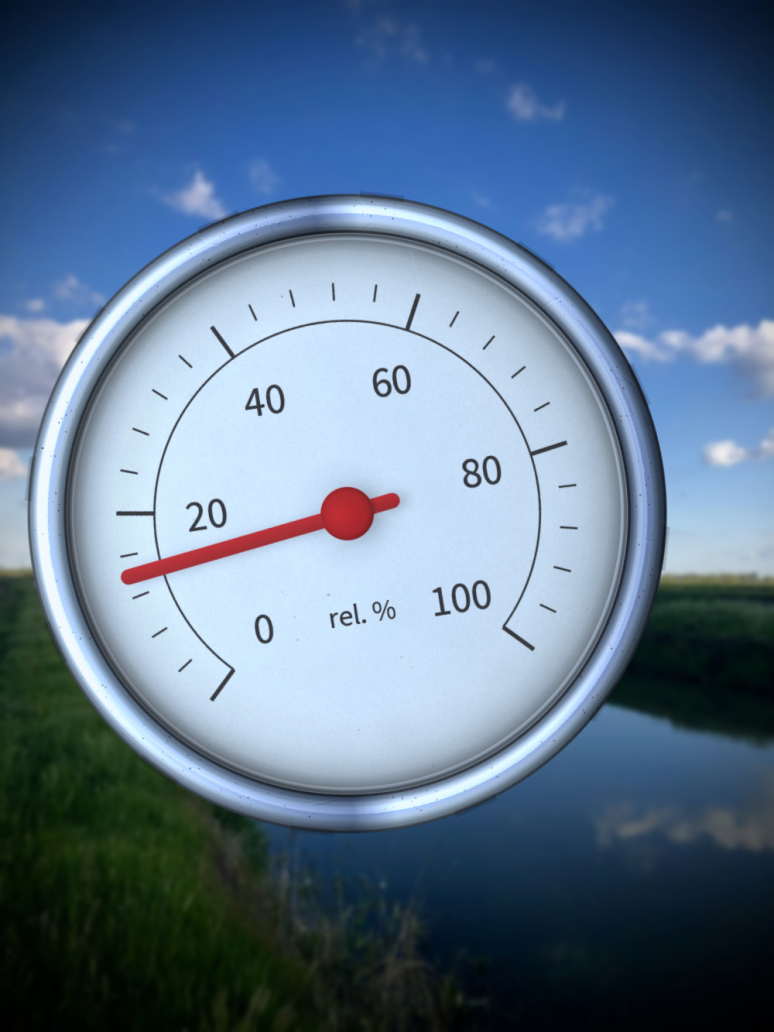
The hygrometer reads 14 %
